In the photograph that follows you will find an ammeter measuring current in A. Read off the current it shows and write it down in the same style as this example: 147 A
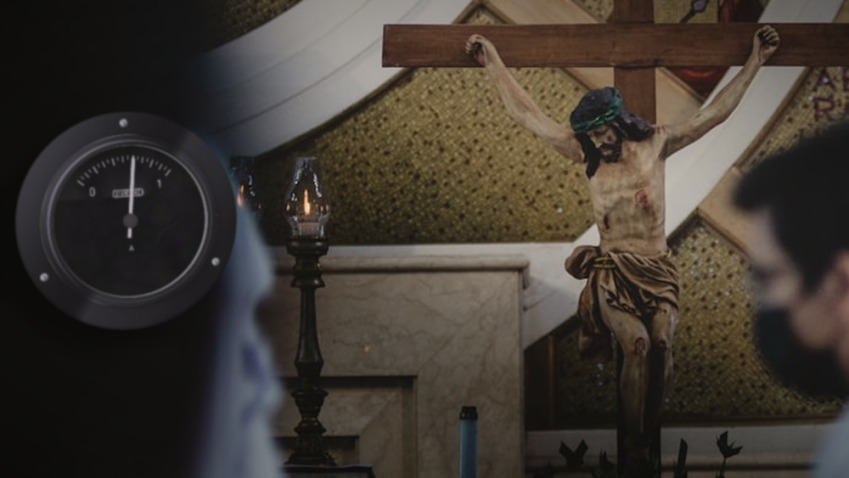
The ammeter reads 0.6 A
